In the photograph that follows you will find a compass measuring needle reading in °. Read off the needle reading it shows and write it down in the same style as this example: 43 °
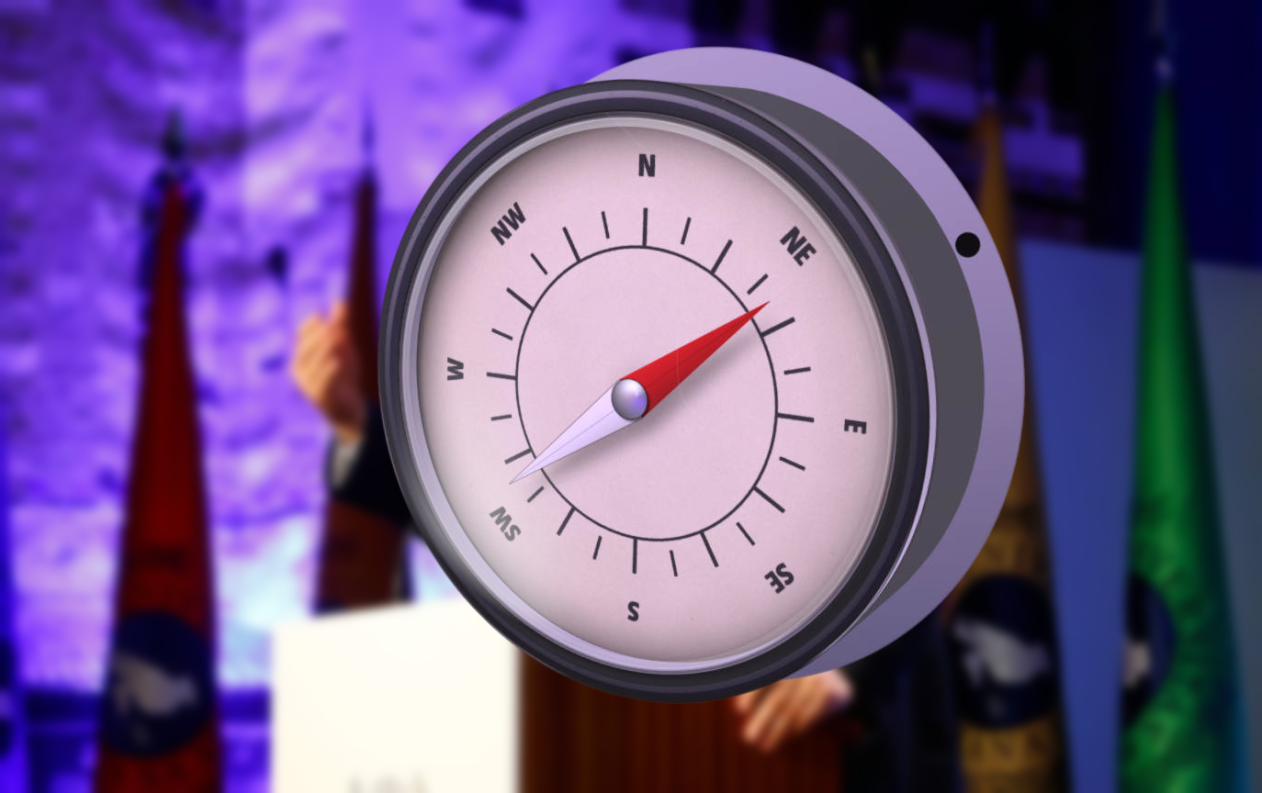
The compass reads 52.5 °
